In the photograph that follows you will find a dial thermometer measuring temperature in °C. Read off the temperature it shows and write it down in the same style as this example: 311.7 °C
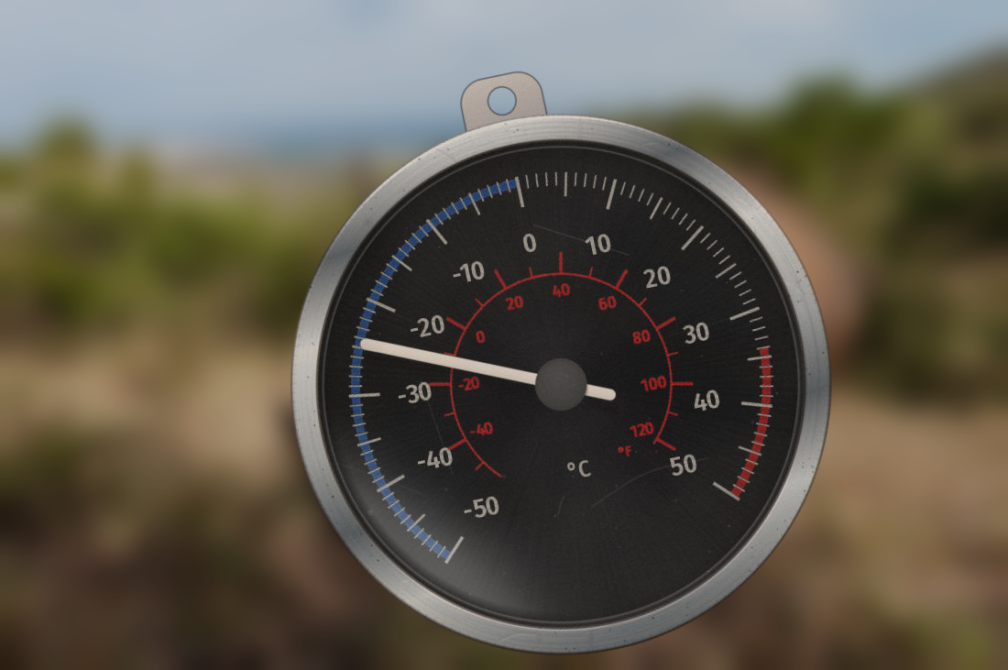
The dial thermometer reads -24.5 °C
